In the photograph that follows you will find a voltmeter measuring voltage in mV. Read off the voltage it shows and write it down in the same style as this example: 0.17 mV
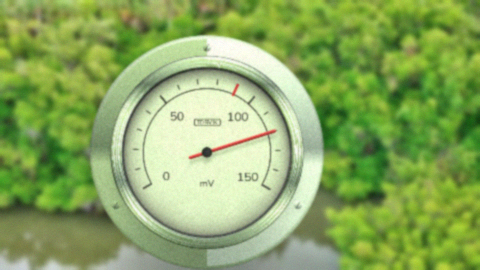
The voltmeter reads 120 mV
